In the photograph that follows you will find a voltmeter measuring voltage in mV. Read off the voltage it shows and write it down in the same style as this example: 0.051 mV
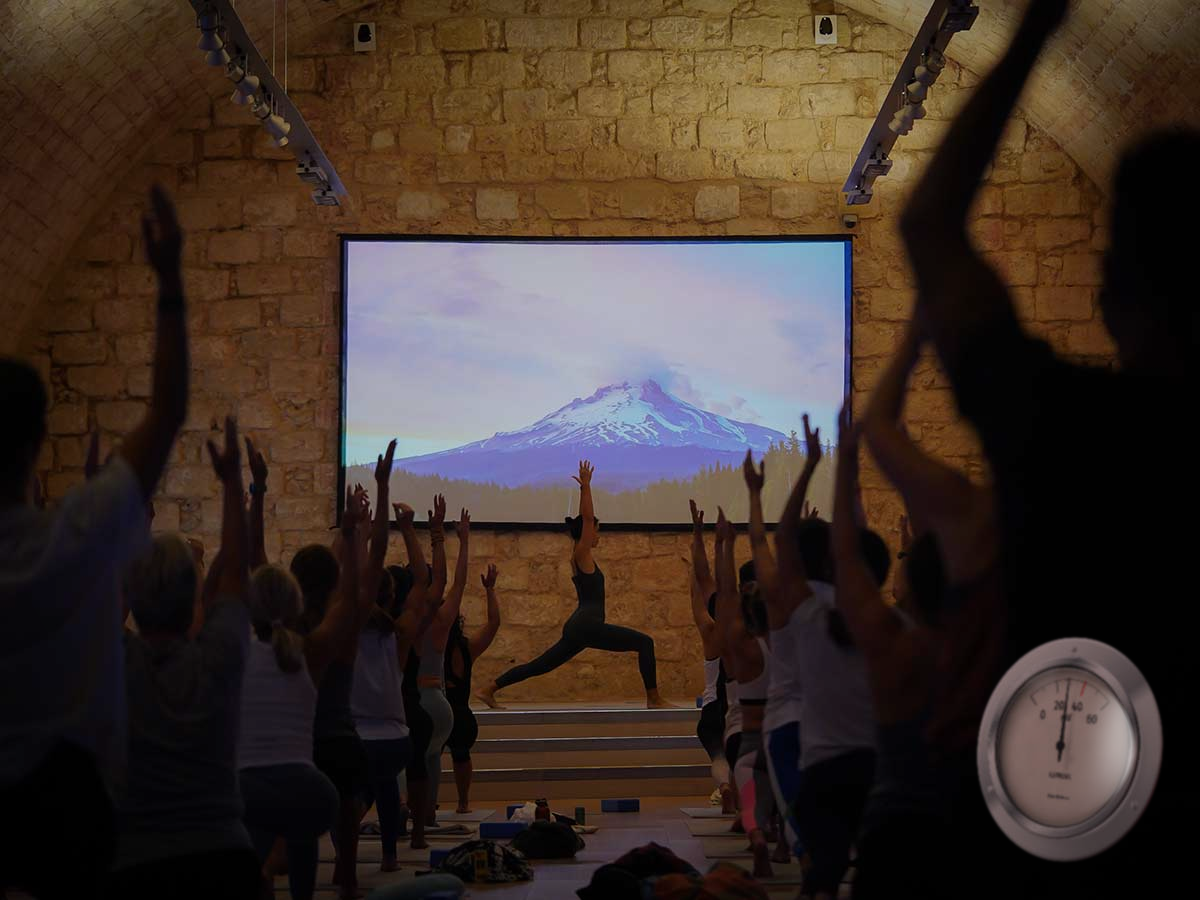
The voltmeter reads 30 mV
